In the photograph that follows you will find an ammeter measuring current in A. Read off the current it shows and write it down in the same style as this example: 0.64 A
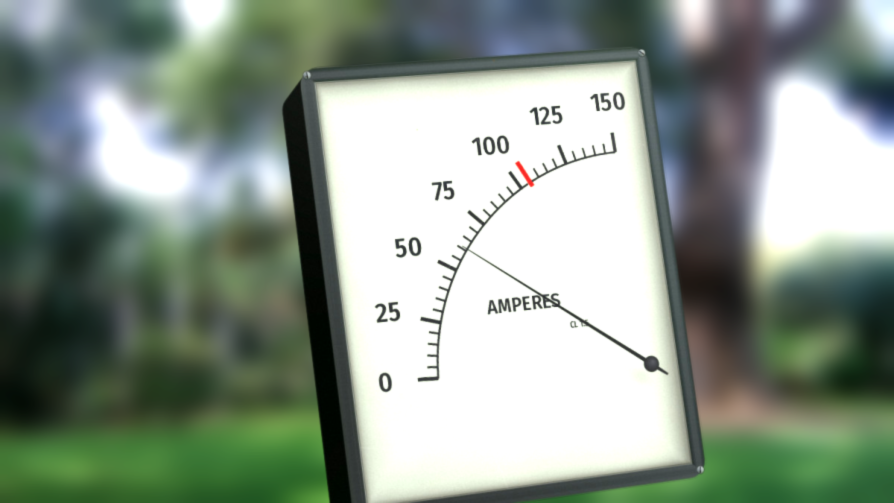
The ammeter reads 60 A
